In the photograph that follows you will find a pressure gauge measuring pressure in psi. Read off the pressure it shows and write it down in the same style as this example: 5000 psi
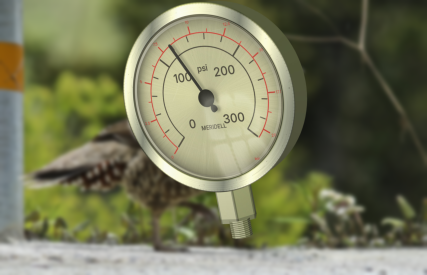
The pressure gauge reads 120 psi
